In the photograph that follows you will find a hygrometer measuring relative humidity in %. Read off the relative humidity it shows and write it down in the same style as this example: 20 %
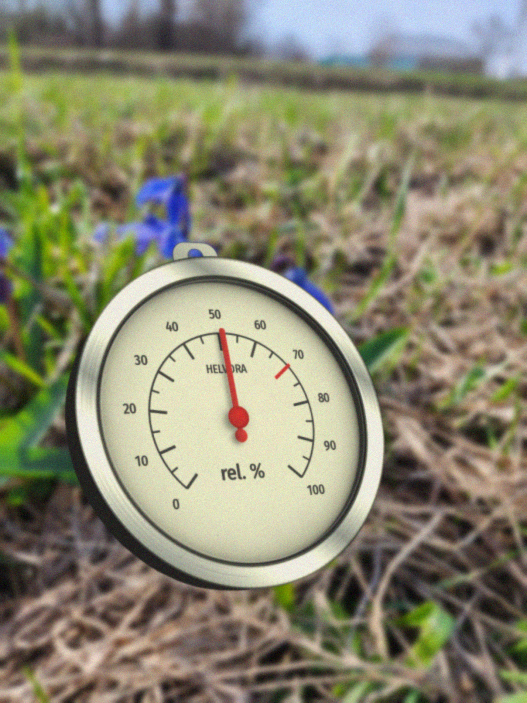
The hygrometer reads 50 %
